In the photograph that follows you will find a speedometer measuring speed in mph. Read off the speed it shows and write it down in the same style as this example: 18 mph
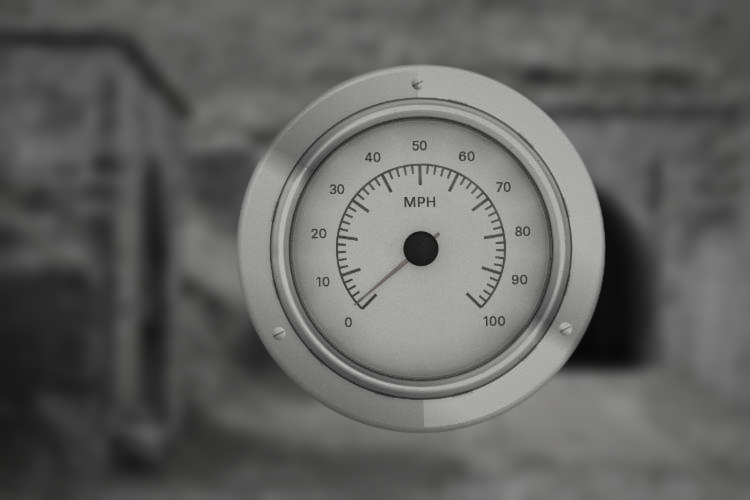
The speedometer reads 2 mph
